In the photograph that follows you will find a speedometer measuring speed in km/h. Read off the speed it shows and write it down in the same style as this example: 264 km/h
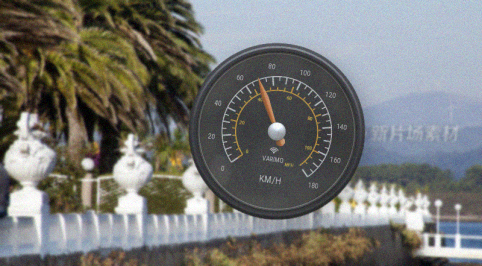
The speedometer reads 70 km/h
